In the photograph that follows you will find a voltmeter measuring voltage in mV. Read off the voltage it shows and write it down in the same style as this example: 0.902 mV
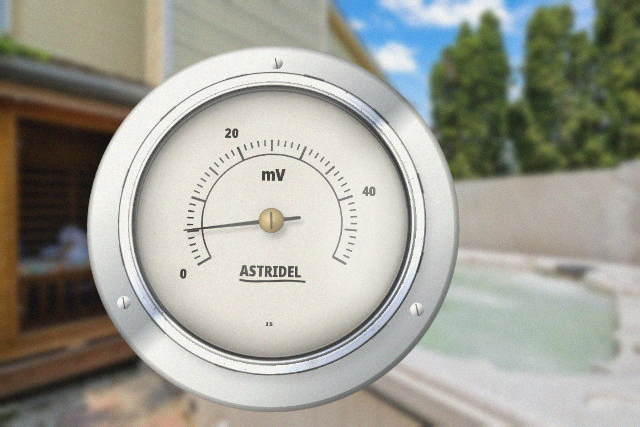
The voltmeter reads 5 mV
